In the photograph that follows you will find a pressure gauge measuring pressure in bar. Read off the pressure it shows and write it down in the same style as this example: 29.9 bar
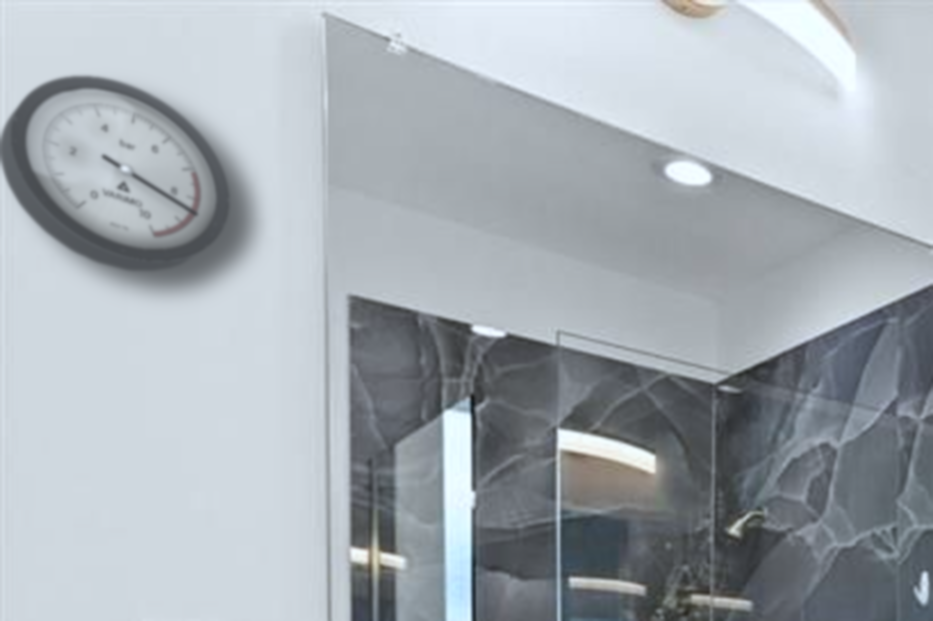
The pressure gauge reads 8.5 bar
